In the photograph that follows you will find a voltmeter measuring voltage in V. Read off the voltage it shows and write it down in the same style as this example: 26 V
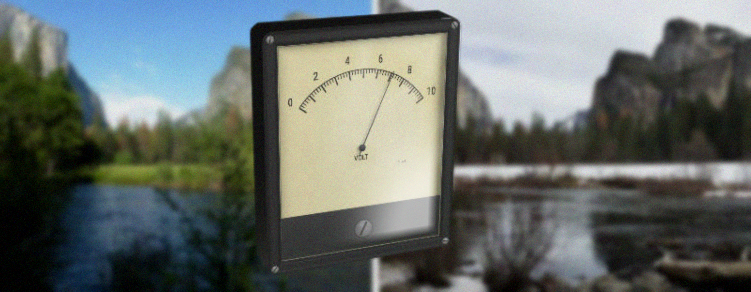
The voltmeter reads 7 V
